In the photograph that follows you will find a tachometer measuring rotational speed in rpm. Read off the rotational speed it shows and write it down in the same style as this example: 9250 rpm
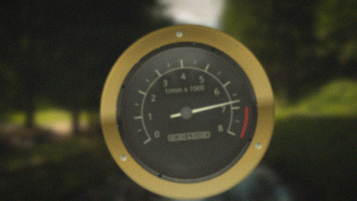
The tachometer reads 6750 rpm
